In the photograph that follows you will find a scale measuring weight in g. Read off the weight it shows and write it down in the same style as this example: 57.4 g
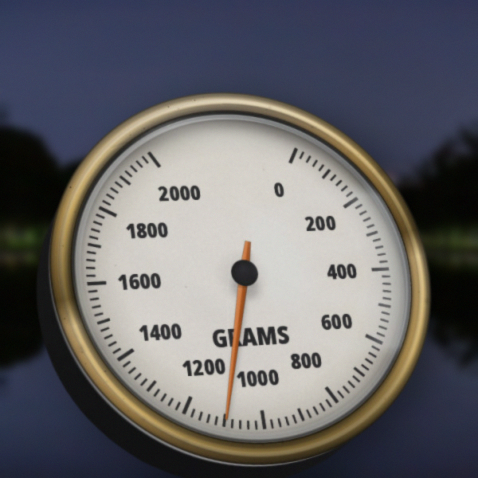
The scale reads 1100 g
